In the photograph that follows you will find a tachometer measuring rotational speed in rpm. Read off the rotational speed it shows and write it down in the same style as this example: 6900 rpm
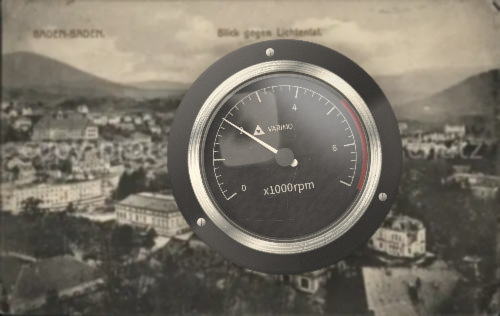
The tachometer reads 2000 rpm
